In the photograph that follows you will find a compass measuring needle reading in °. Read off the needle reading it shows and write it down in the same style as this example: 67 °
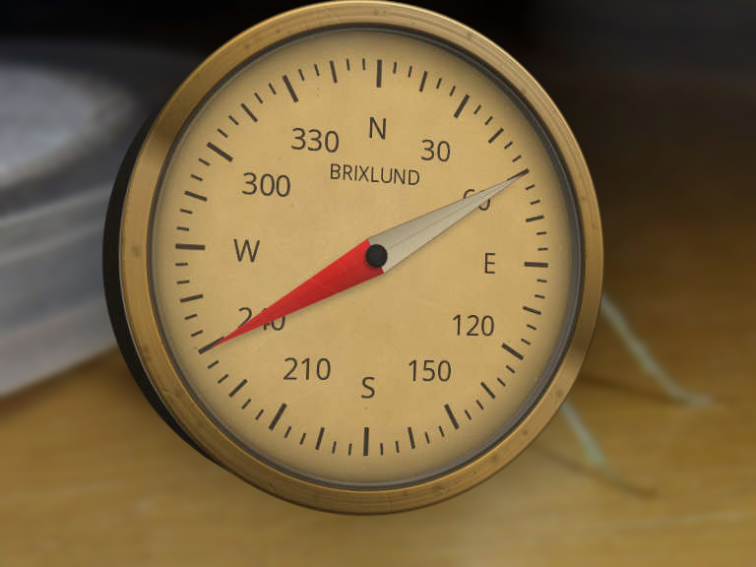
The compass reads 240 °
